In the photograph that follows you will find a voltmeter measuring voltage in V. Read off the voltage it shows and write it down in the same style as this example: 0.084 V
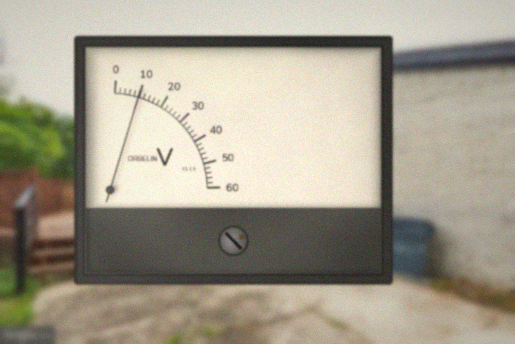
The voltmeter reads 10 V
